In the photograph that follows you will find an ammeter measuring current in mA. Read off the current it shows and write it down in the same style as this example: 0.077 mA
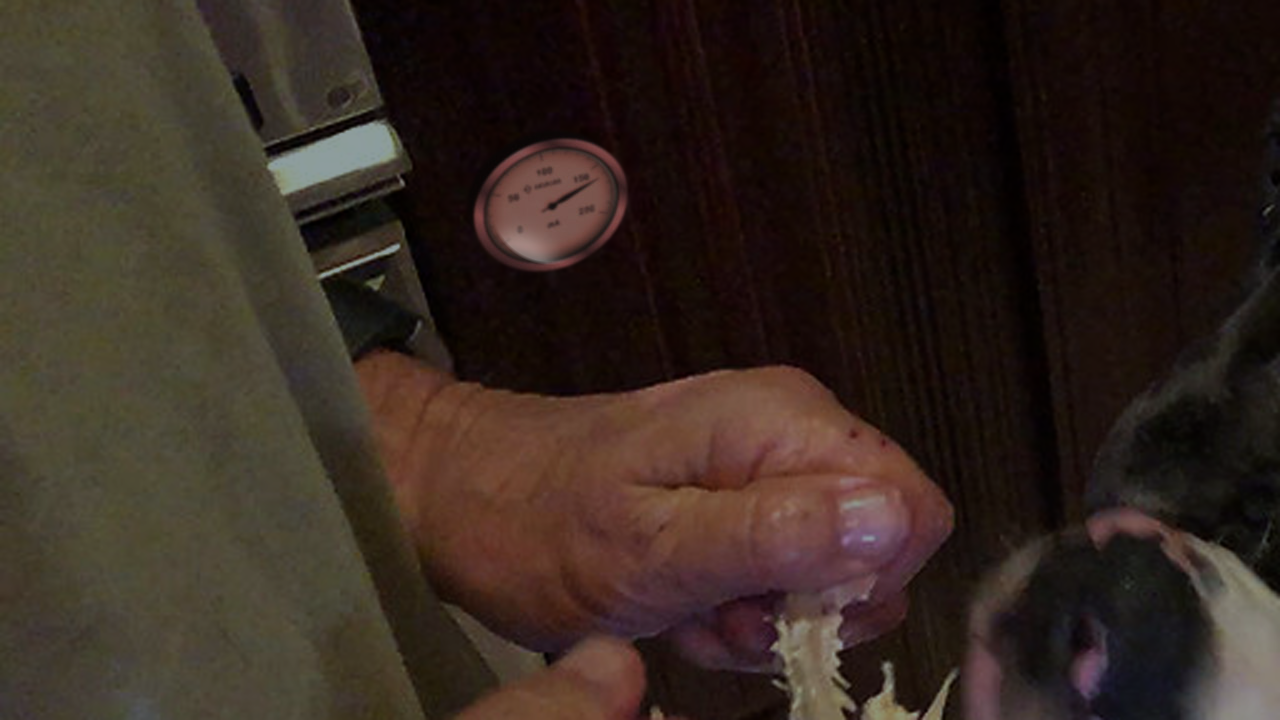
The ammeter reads 160 mA
